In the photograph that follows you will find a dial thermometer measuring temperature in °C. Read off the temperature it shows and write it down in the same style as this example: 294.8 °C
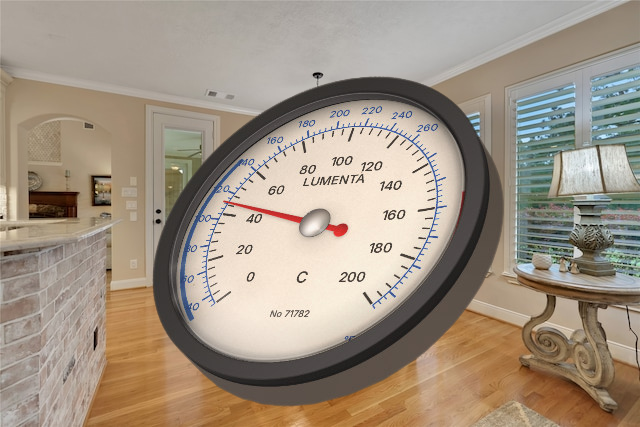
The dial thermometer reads 44 °C
